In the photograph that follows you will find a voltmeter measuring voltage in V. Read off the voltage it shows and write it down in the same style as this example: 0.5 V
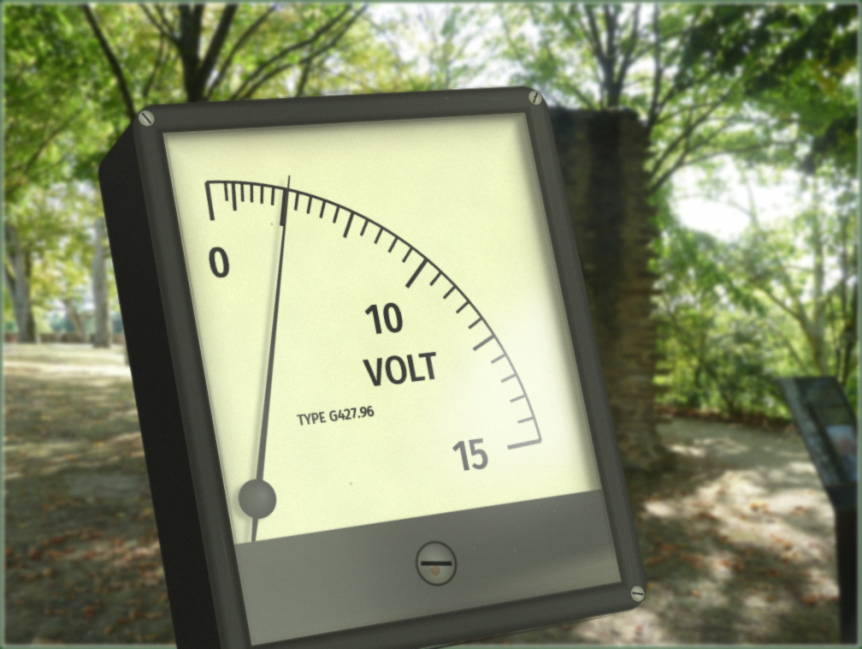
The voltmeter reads 5 V
